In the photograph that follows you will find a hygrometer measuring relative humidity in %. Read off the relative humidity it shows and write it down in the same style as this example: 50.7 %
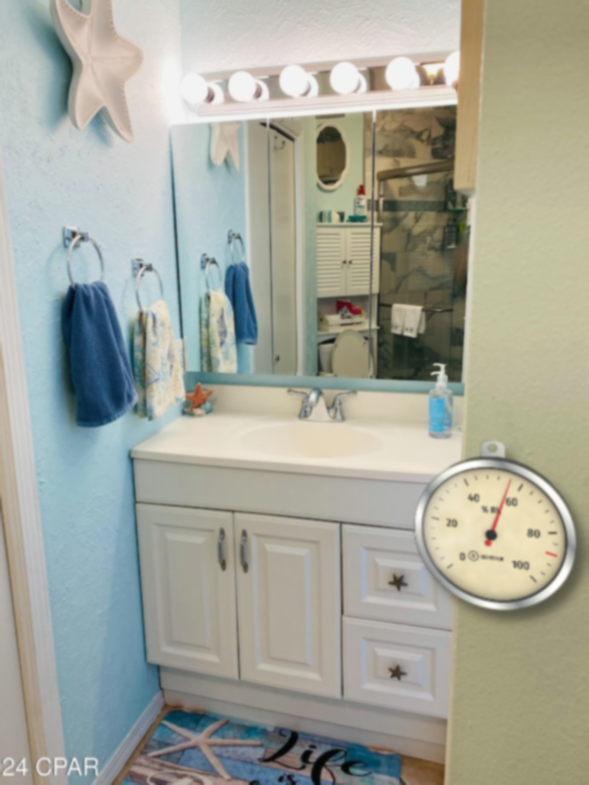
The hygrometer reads 56 %
